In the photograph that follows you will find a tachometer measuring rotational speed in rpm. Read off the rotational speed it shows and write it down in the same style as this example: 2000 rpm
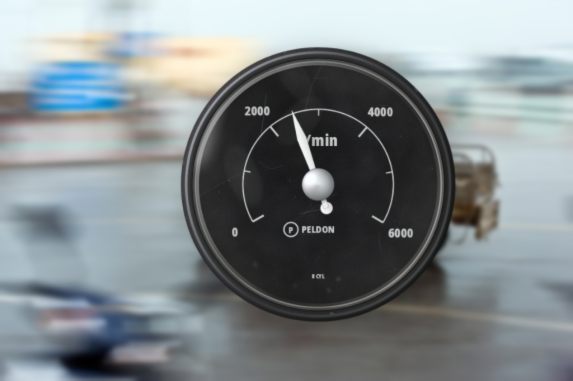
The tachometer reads 2500 rpm
